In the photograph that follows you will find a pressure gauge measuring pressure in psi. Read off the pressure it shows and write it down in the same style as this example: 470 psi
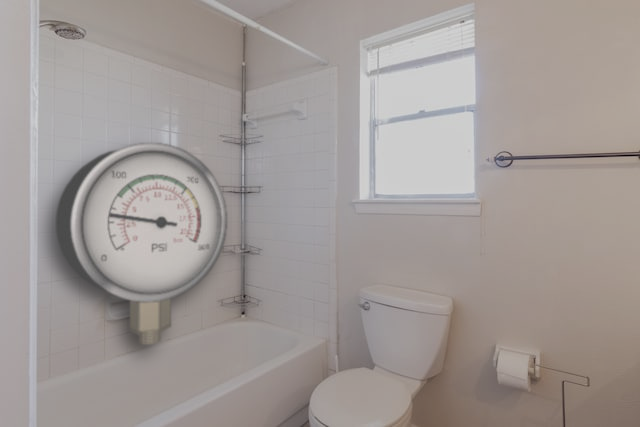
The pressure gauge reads 50 psi
